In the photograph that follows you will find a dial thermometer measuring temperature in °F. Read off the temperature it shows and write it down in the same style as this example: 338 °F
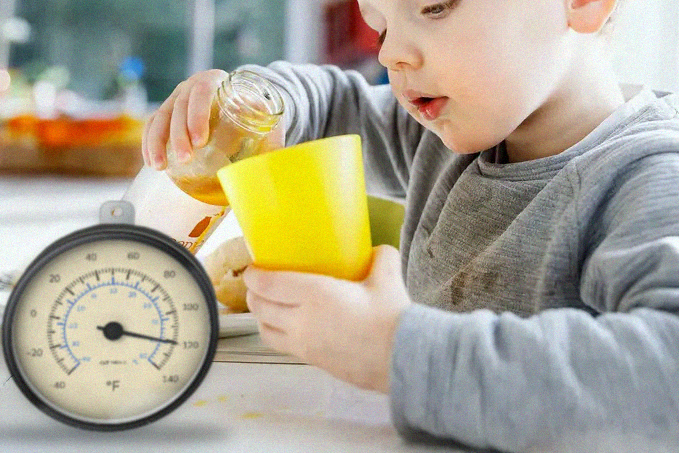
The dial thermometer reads 120 °F
